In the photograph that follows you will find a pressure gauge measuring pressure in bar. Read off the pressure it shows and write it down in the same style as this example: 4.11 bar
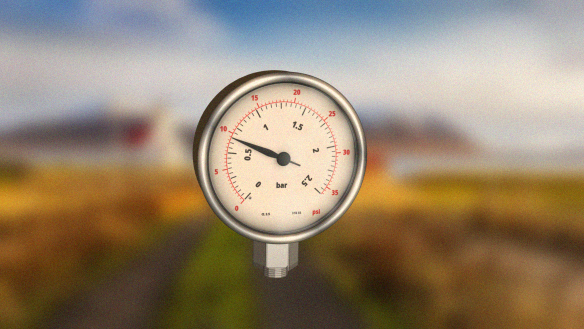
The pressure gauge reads 0.65 bar
